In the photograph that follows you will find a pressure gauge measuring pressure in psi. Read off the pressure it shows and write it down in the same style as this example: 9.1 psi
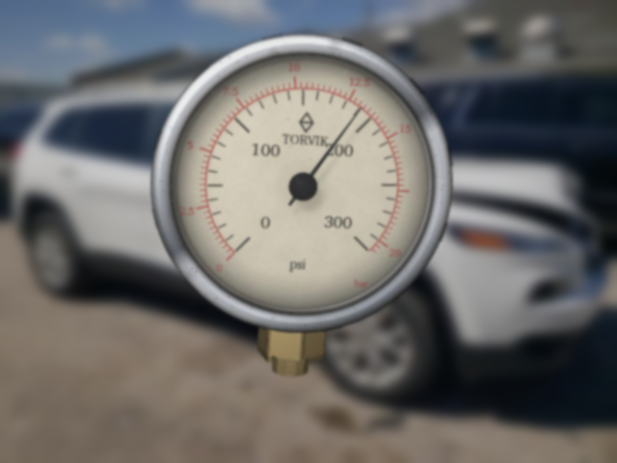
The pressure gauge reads 190 psi
